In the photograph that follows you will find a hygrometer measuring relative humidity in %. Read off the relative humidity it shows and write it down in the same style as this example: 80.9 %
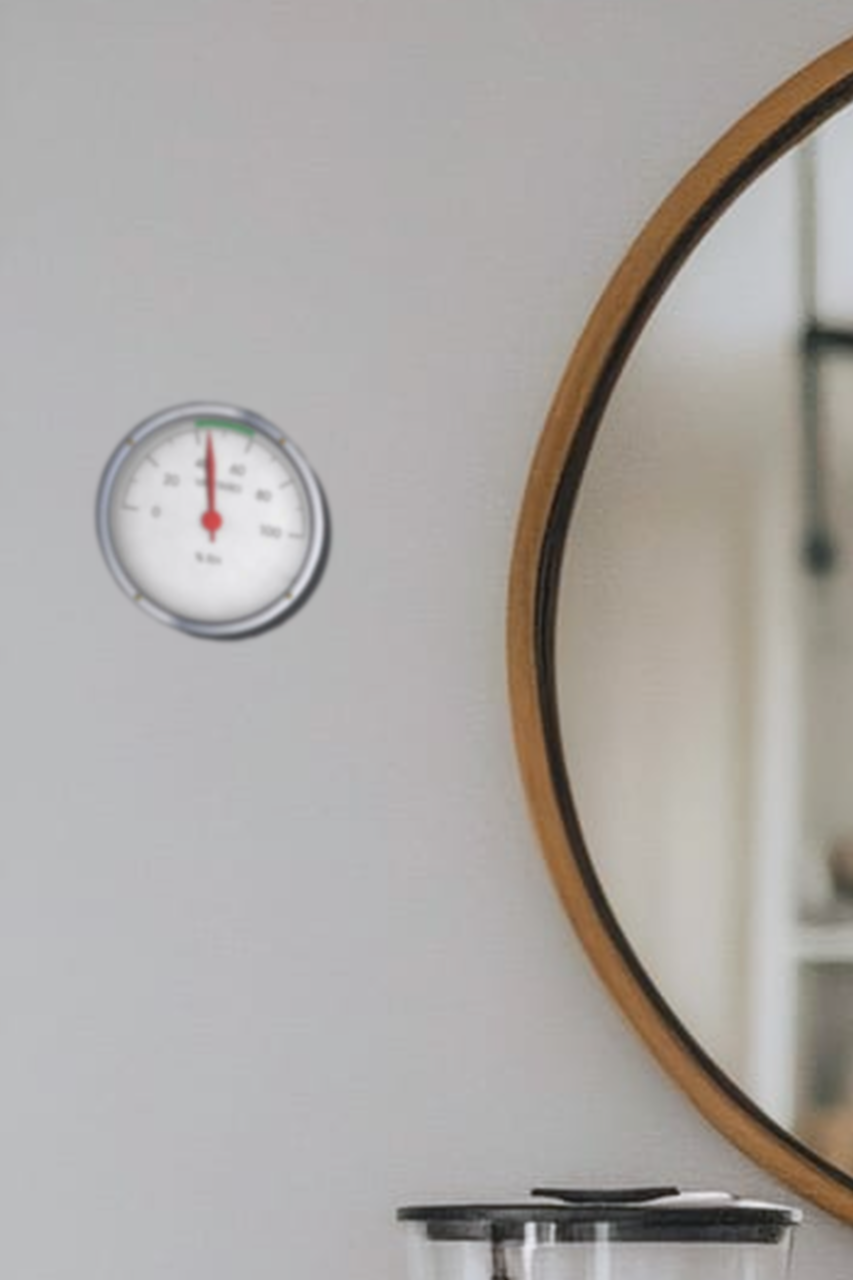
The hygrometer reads 45 %
